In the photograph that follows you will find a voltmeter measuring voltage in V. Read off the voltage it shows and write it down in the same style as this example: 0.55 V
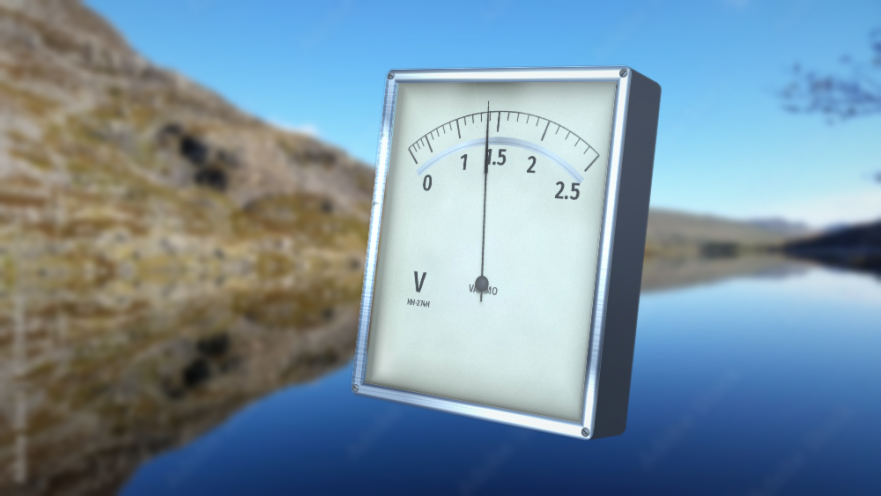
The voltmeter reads 1.4 V
